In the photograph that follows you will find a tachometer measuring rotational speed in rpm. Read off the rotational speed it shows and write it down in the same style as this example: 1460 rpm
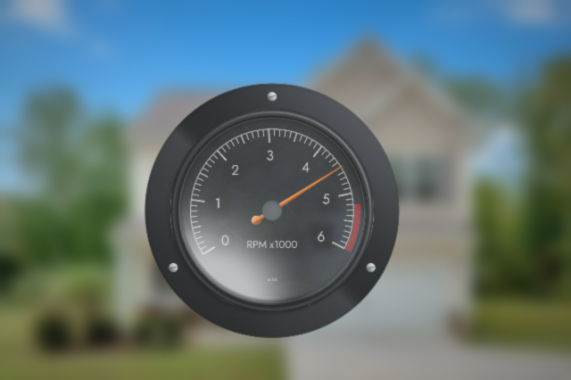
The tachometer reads 4500 rpm
